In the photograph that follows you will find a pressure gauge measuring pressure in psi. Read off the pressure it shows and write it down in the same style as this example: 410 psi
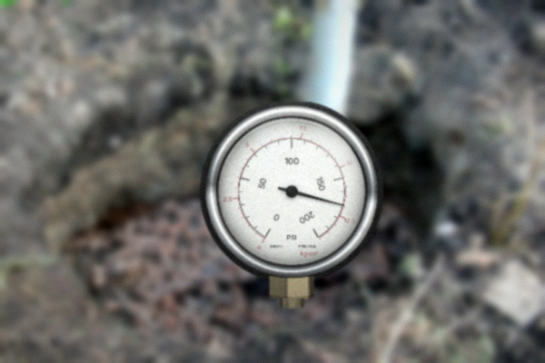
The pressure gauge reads 170 psi
